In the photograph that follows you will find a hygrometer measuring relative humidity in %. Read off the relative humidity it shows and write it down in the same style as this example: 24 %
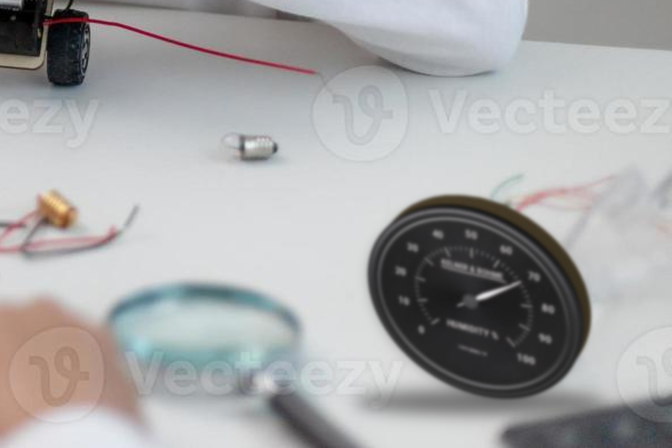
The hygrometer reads 70 %
